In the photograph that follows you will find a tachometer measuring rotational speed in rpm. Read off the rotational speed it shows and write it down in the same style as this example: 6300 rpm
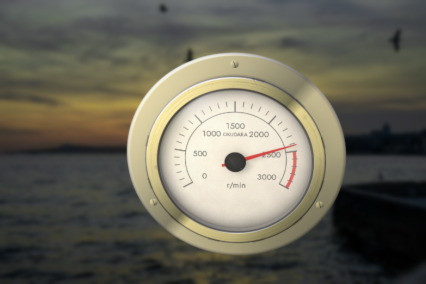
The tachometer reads 2400 rpm
